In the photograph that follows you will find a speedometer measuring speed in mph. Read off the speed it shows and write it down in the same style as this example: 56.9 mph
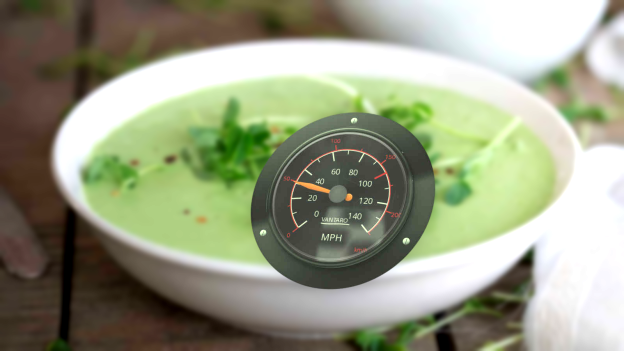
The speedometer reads 30 mph
